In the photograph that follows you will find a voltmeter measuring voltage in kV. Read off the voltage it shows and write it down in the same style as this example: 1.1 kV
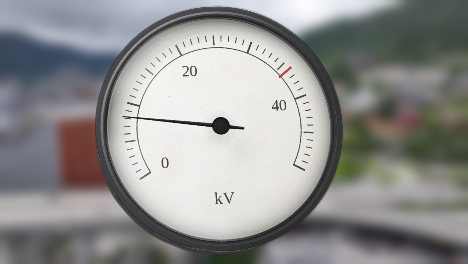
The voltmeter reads 8 kV
